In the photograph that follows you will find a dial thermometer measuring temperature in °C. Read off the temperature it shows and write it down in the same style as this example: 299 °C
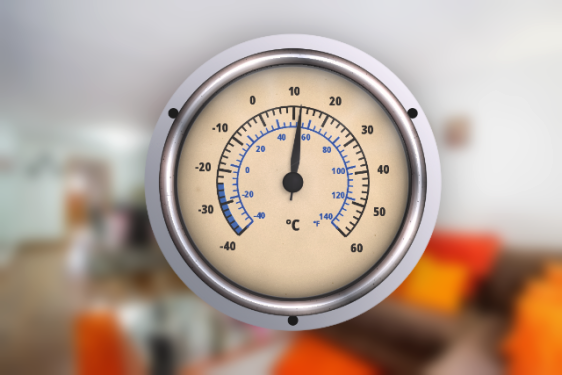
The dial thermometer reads 12 °C
